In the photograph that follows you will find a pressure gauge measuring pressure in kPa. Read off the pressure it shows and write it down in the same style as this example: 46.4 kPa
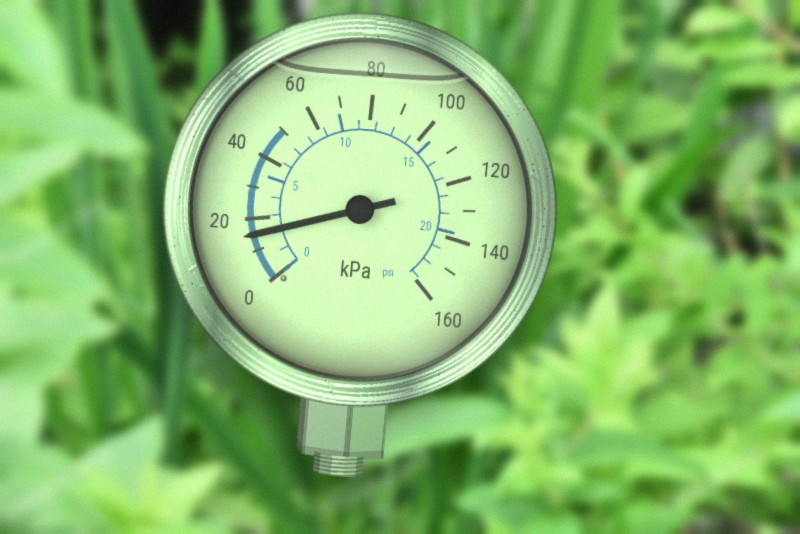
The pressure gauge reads 15 kPa
